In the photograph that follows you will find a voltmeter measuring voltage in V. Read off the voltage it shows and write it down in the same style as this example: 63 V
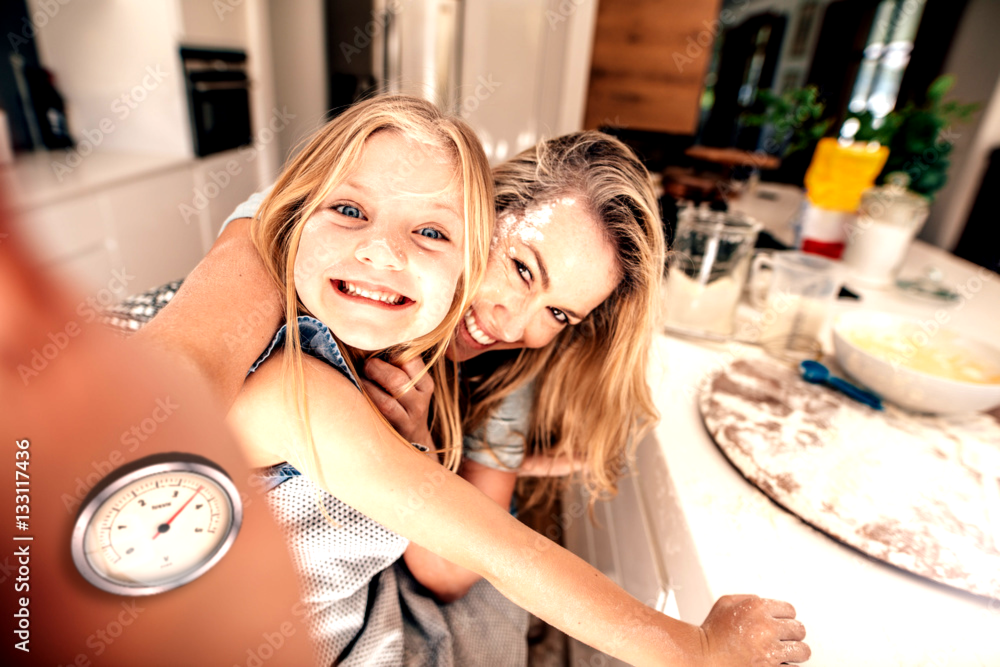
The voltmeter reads 3.5 V
